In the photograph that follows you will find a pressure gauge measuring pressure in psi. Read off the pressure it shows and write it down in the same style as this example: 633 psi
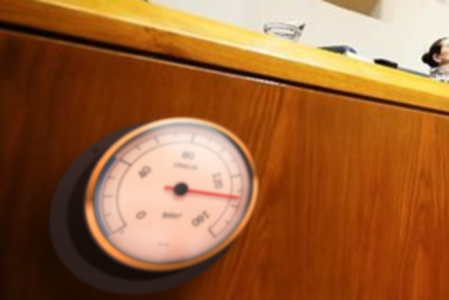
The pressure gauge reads 135 psi
